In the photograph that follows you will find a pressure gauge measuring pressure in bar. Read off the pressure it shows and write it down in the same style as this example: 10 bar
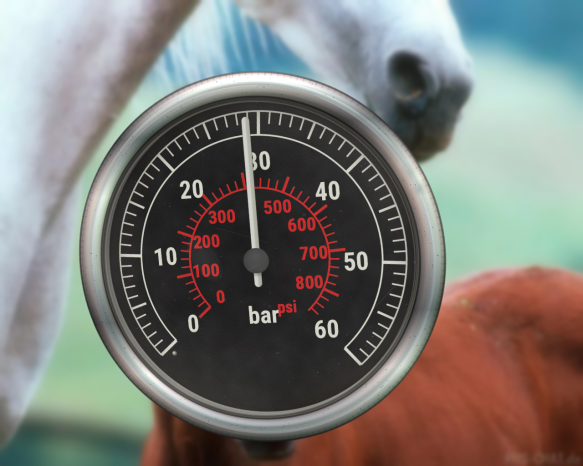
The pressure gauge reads 29 bar
